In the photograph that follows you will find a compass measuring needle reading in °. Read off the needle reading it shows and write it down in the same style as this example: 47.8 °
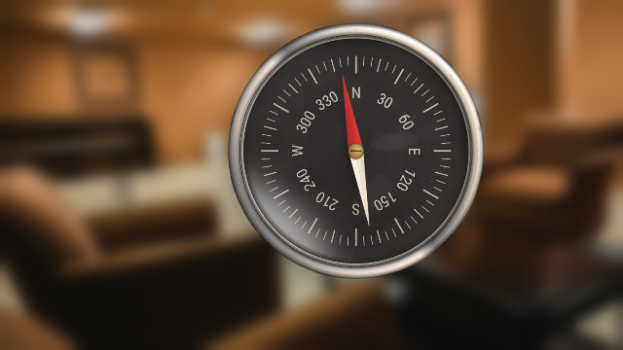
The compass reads 350 °
